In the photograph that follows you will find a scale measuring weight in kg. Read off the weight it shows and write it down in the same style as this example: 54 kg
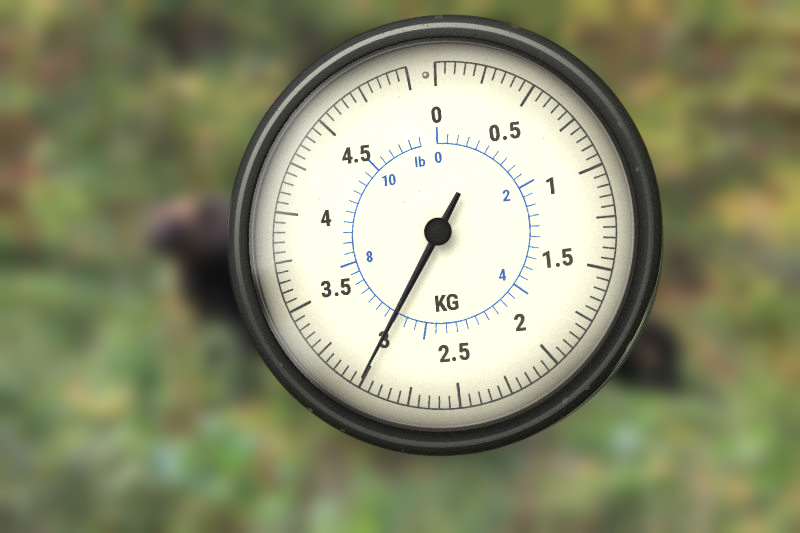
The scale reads 3 kg
